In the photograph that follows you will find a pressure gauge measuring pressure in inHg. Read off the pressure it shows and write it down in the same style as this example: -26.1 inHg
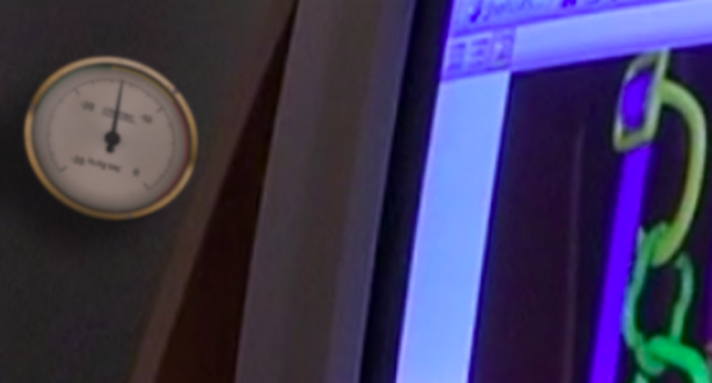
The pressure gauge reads -15 inHg
